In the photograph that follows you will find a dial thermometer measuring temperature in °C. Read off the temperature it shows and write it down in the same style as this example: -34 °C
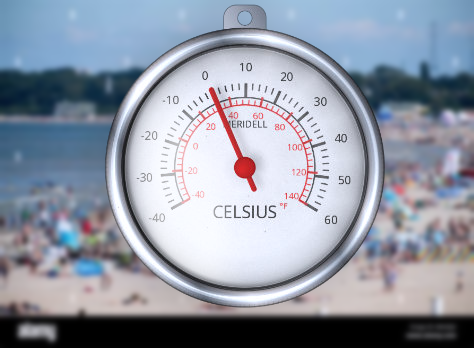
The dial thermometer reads 0 °C
